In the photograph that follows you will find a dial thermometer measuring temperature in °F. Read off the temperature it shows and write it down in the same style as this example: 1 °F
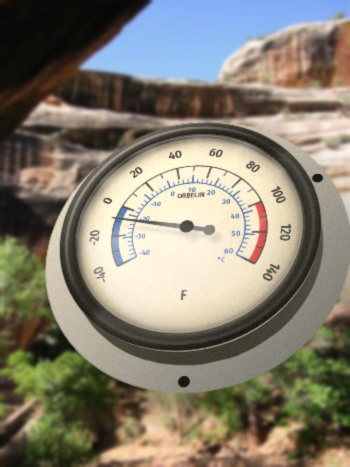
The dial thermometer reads -10 °F
